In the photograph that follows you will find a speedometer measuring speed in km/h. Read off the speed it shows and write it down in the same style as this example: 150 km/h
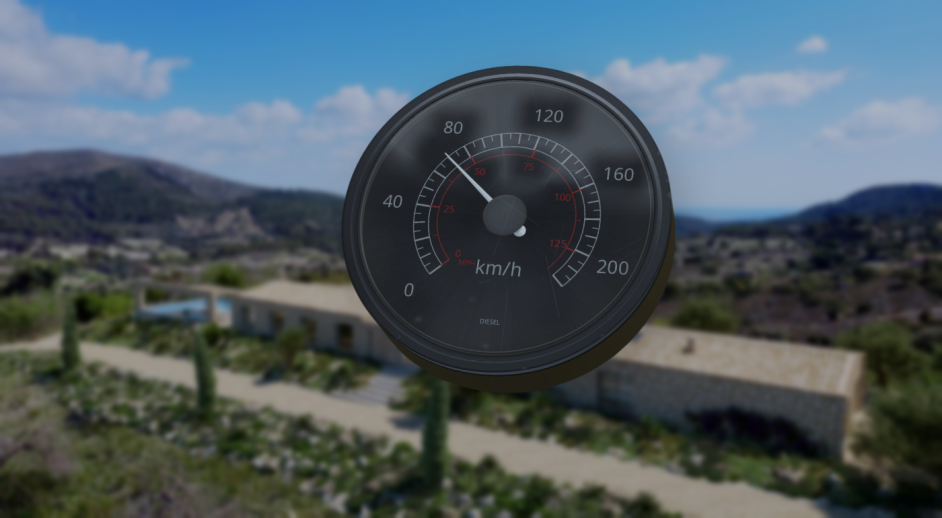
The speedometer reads 70 km/h
